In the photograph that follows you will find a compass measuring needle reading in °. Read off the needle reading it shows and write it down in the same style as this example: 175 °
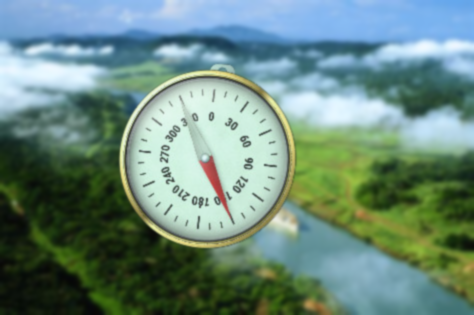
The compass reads 150 °
